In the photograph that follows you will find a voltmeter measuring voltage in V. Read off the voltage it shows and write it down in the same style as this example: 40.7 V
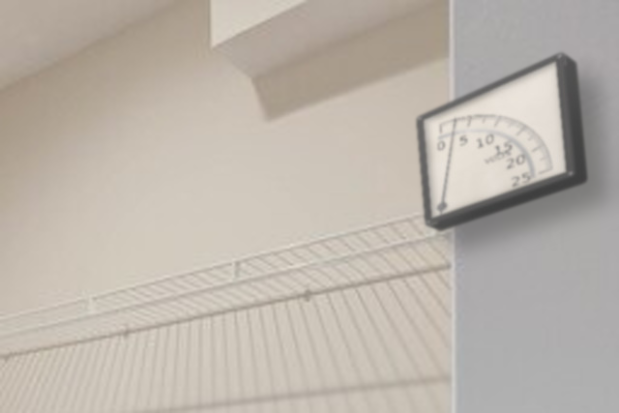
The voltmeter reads 2.5 V
